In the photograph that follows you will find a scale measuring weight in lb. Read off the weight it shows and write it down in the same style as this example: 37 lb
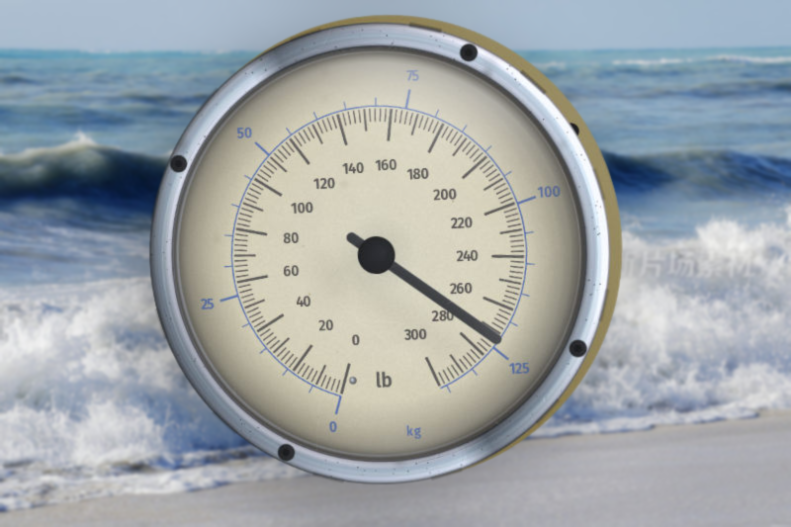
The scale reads 272 lb
